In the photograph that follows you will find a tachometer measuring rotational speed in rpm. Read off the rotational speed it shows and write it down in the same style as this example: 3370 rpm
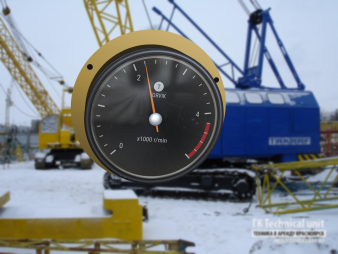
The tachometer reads 2200 rpm
